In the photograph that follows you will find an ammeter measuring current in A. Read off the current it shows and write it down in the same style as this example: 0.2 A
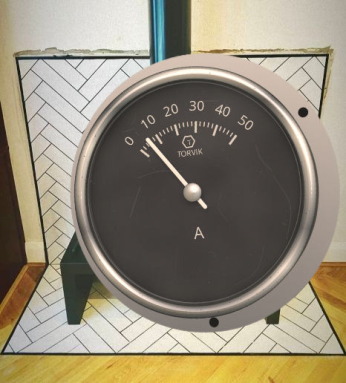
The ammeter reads 6 A
